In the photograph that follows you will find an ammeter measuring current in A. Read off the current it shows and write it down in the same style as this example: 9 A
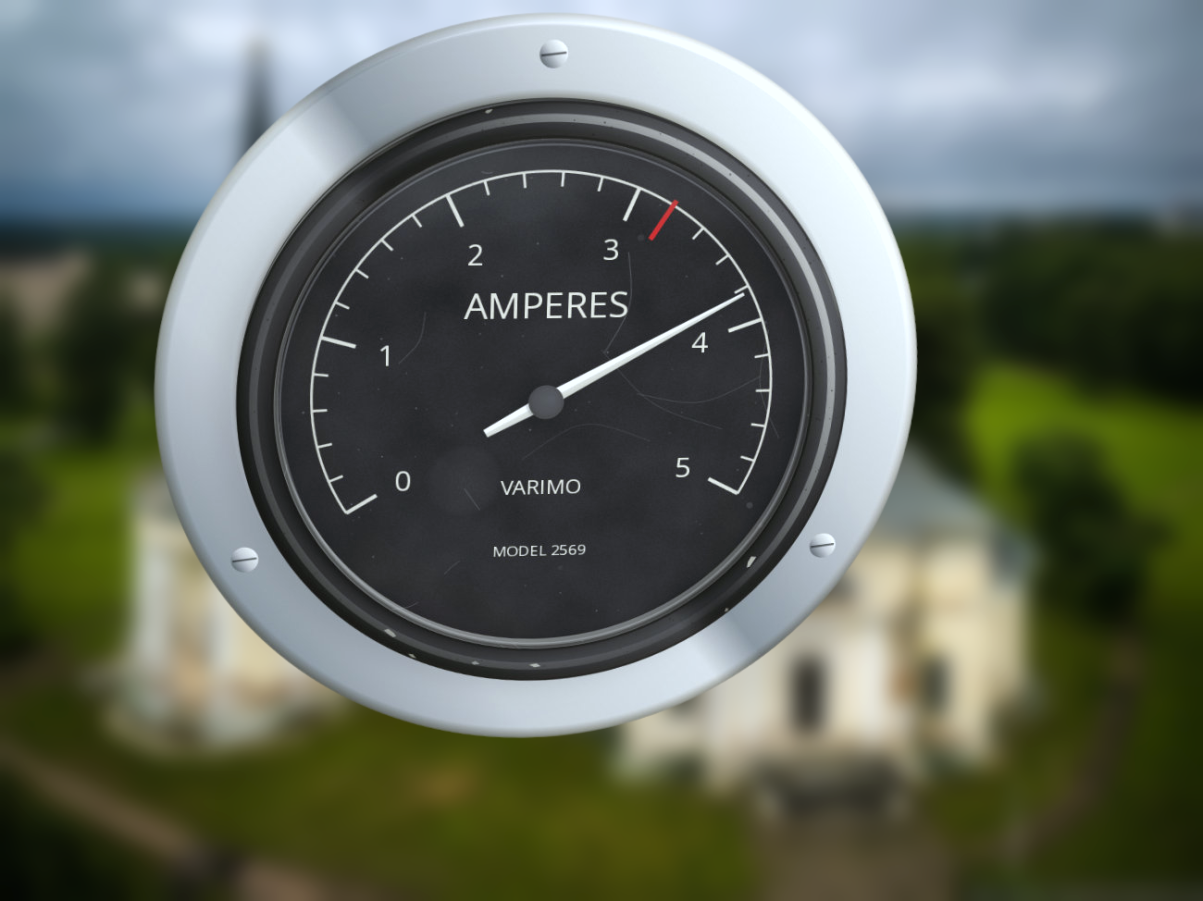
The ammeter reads 3.8 A
